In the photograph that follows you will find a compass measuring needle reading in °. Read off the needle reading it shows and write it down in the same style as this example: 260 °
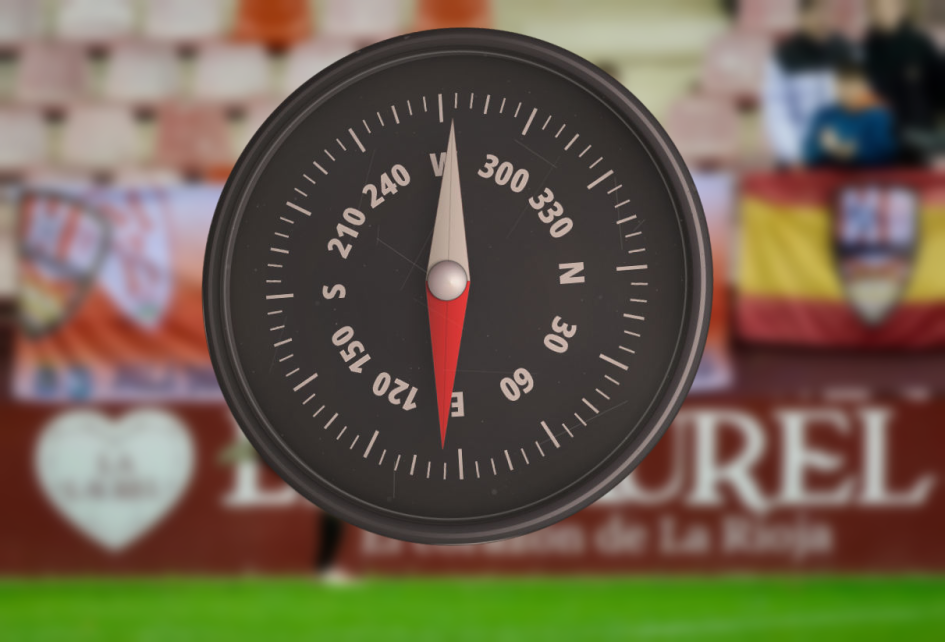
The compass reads 95 °
